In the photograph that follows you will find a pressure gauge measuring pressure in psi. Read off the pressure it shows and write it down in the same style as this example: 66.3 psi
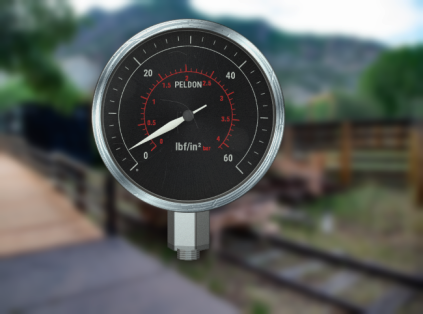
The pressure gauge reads 3 psi
